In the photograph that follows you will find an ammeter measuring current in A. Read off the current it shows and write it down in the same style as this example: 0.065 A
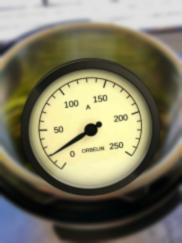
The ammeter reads 20 A
